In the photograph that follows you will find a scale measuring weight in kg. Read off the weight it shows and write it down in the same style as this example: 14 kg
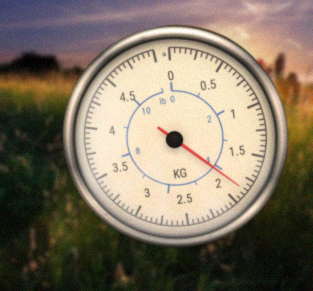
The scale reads 1.85 kg
